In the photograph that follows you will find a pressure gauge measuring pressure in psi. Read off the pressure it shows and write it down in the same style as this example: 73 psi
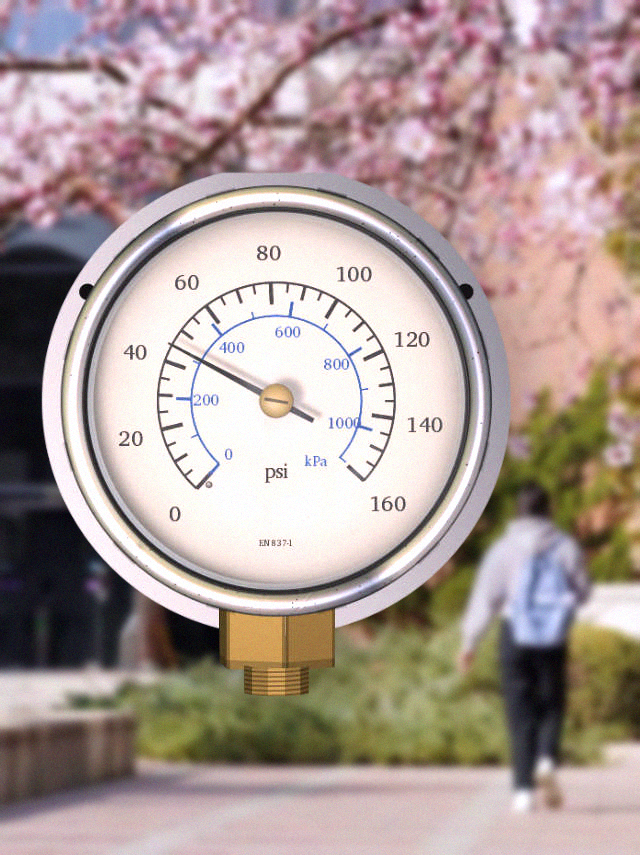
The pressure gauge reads 45 psi
